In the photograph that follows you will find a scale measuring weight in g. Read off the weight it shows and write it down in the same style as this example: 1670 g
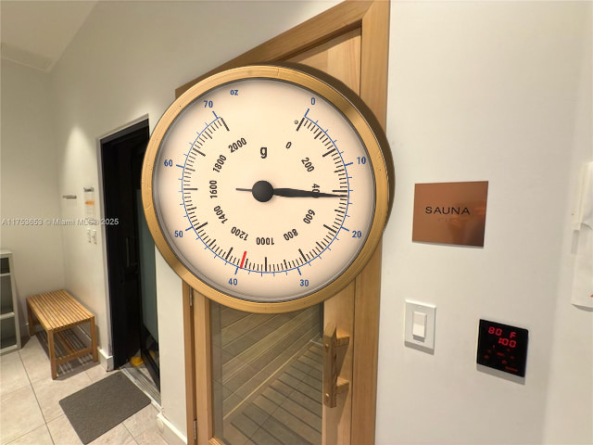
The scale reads 420 g
